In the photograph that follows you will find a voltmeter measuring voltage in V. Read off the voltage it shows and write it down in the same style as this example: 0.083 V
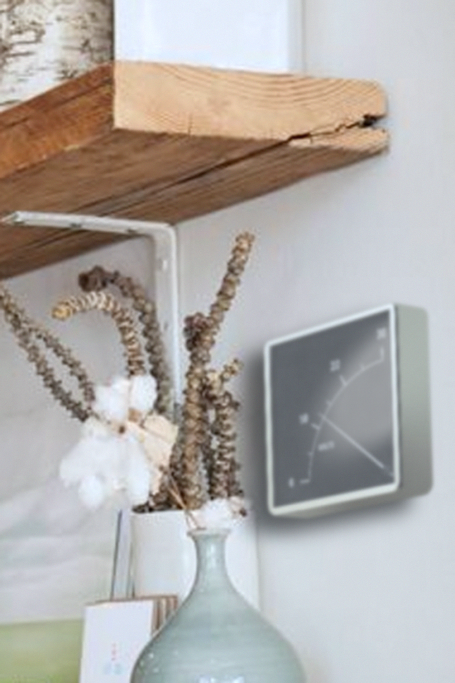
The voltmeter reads 12.5 V
